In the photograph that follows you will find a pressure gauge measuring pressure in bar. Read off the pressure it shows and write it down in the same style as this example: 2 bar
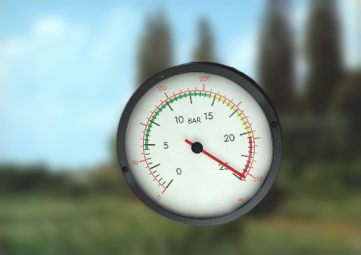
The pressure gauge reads 24.5 bar
